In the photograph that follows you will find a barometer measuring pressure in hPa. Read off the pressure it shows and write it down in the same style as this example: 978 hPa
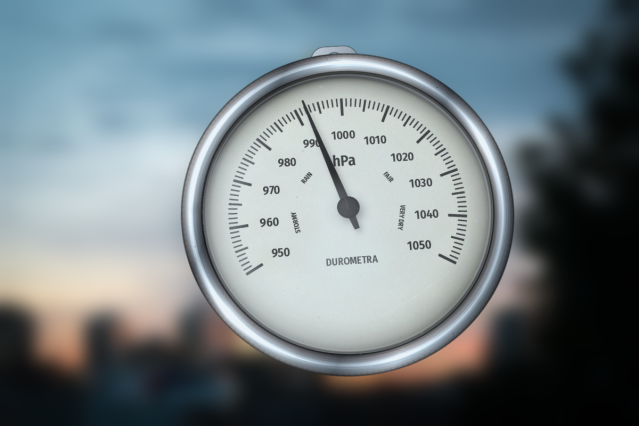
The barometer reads 992 hPa
